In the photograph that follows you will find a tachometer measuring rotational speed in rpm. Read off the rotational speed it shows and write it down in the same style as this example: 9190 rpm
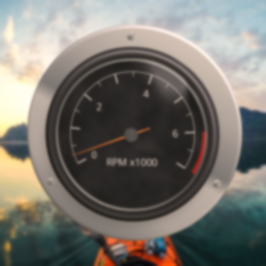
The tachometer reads 250 rpm
